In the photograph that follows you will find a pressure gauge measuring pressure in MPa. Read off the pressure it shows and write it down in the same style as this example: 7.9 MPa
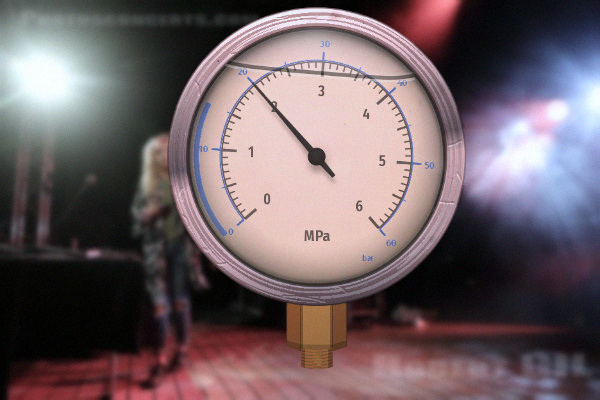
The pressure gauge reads 2 MPa
